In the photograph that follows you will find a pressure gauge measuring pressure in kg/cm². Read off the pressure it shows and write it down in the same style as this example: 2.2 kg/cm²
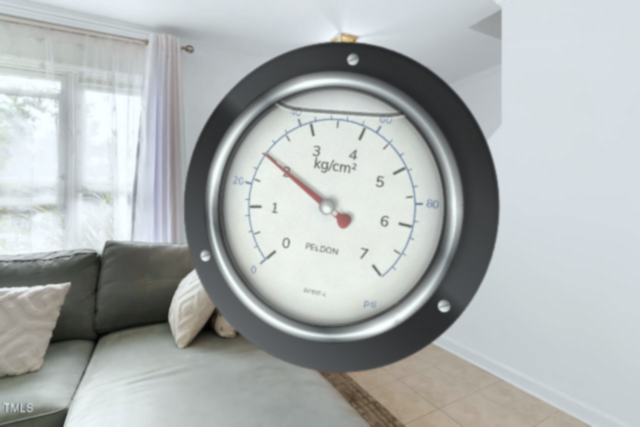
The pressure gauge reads 2 kg/cm²
